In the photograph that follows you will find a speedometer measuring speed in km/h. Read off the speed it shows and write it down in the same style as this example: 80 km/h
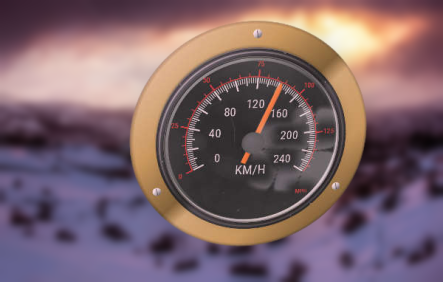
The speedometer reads 140 km/h
